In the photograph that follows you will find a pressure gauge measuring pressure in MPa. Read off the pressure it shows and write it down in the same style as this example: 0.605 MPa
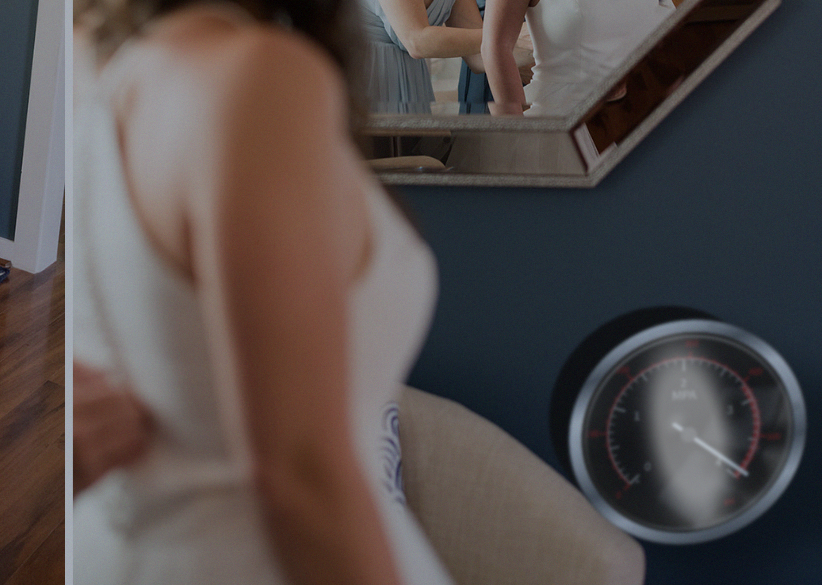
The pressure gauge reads 3.9 MPa
